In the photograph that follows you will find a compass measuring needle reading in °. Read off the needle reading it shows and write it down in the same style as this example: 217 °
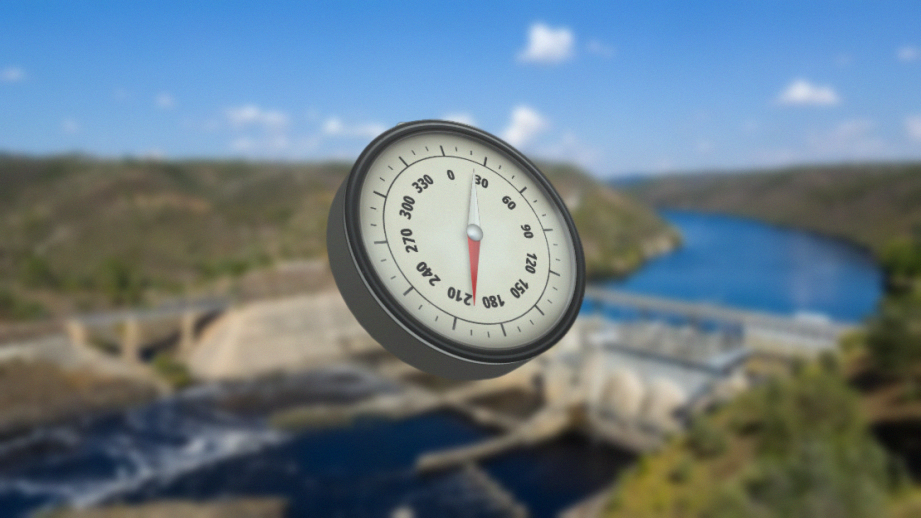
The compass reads 200 °
